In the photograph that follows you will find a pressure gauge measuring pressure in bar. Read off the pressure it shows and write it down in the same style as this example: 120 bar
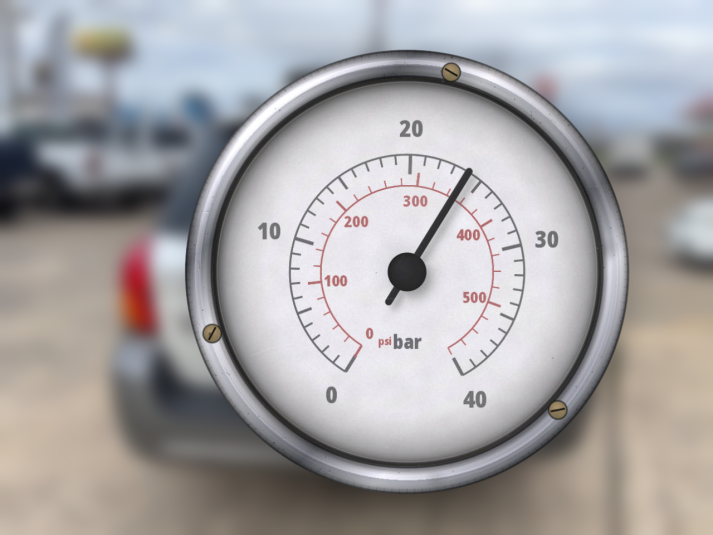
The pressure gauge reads 24 bar
